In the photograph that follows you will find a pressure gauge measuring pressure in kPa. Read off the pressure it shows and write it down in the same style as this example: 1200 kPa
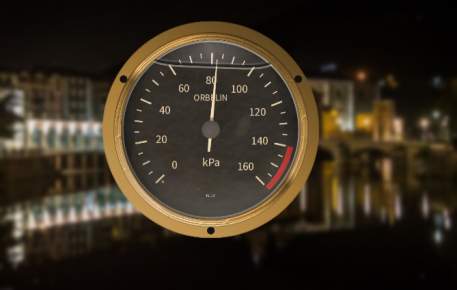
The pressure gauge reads 82.5 kPa
